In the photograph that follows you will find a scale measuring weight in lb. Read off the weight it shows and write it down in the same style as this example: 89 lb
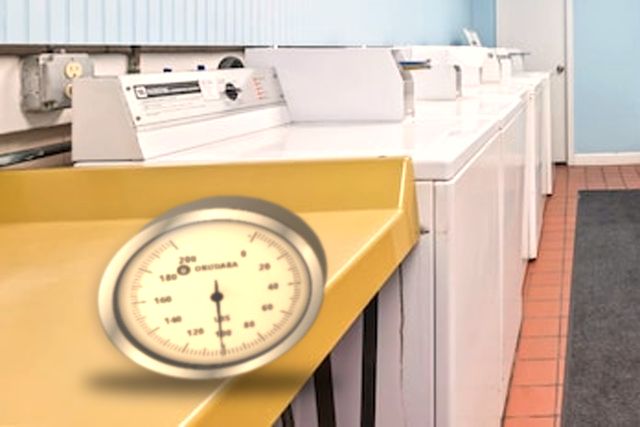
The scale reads 100 lb
